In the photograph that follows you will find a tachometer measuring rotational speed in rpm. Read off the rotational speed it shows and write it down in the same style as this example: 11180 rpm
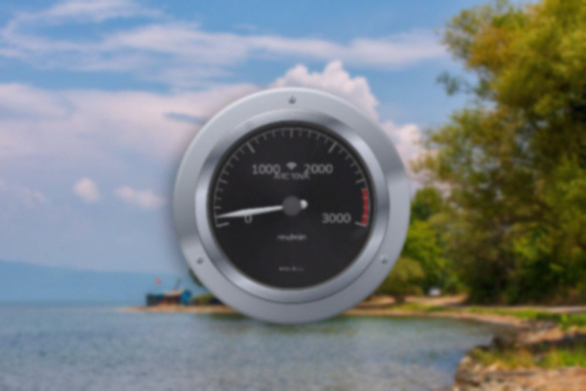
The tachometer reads 100 rpm
